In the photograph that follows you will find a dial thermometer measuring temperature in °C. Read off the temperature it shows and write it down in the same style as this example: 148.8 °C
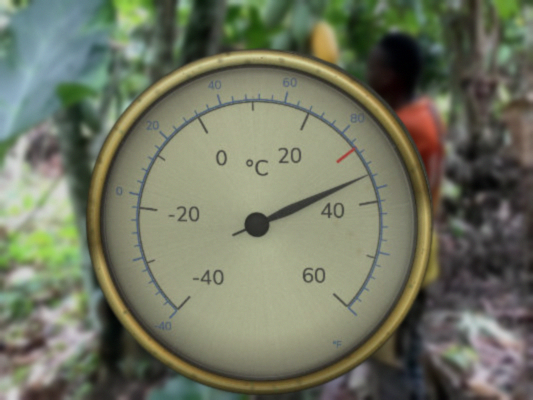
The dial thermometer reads 35 °C
